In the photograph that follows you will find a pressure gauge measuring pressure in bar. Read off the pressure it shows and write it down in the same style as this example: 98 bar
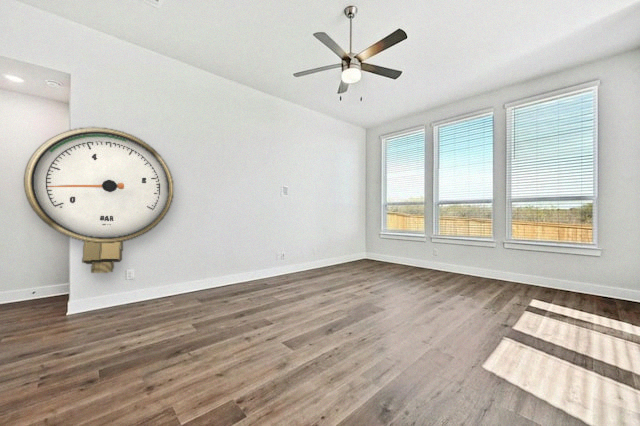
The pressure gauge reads 1 bar
